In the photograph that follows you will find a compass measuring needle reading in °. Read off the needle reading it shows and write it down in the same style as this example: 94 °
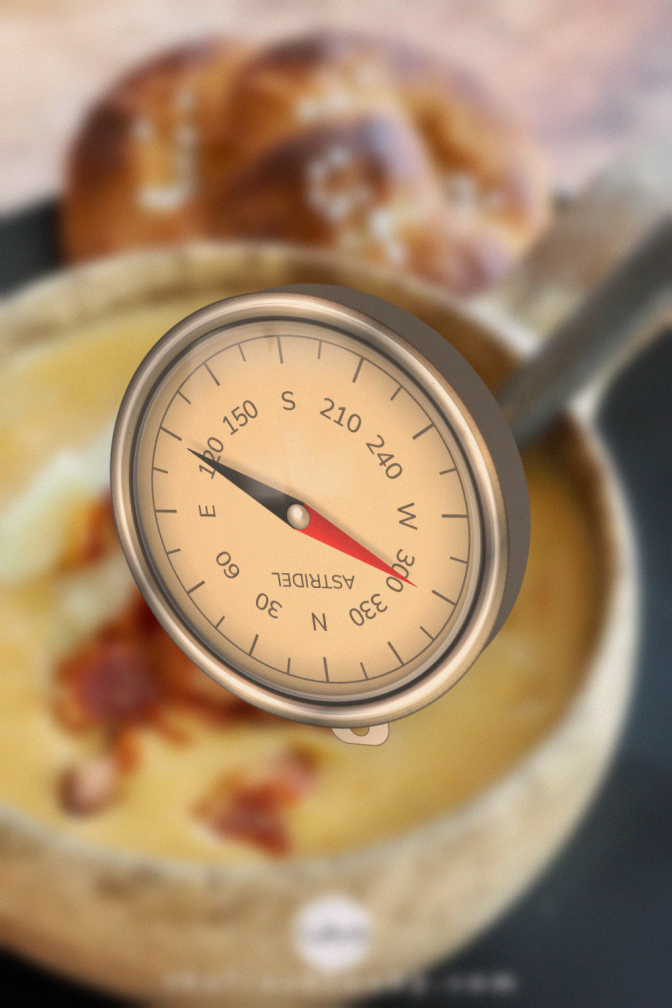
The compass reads 300 °
